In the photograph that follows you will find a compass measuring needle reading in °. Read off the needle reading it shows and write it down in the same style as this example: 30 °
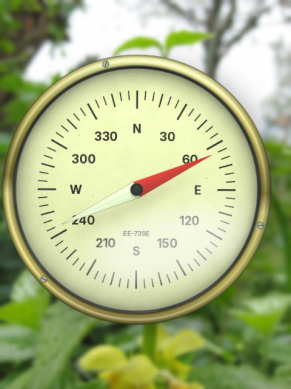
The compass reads 65 °
